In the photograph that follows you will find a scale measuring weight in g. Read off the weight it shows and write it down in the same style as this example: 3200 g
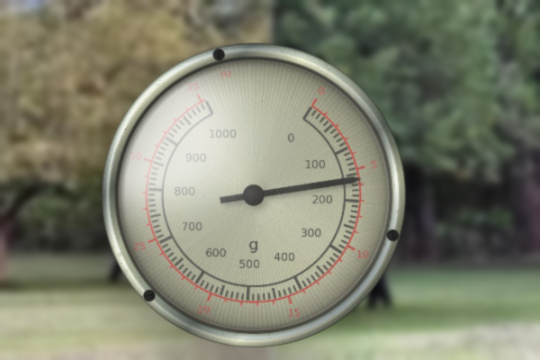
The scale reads 160 g
